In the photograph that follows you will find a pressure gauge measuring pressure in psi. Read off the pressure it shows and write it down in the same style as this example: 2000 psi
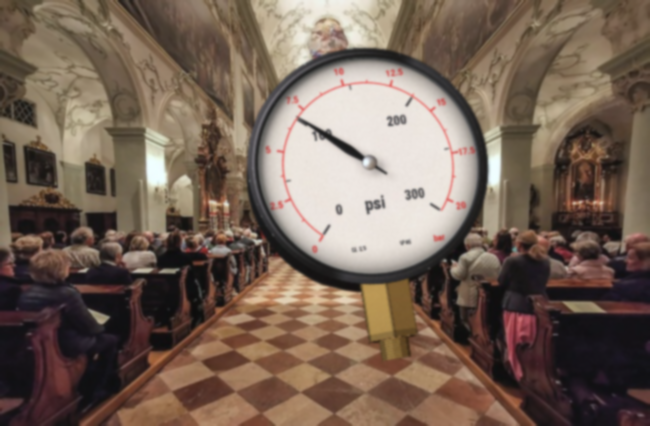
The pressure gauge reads 100 psi
